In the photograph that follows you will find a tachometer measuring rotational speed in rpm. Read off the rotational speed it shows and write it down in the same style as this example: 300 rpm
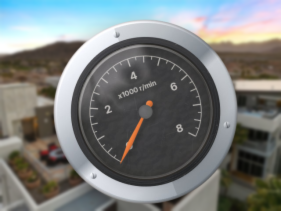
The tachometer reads 0 rpm
